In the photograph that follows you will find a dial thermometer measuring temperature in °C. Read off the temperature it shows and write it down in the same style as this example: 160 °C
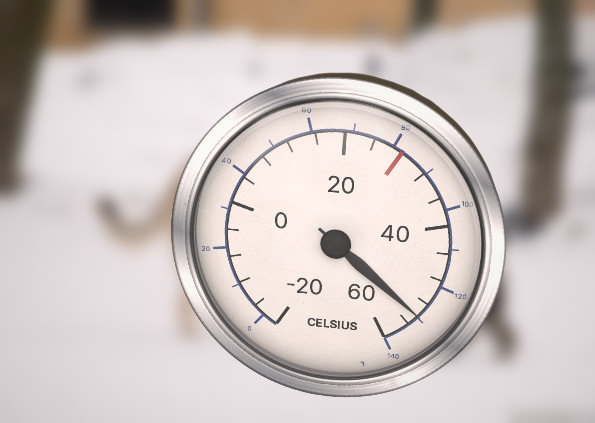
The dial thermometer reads 54 °C
